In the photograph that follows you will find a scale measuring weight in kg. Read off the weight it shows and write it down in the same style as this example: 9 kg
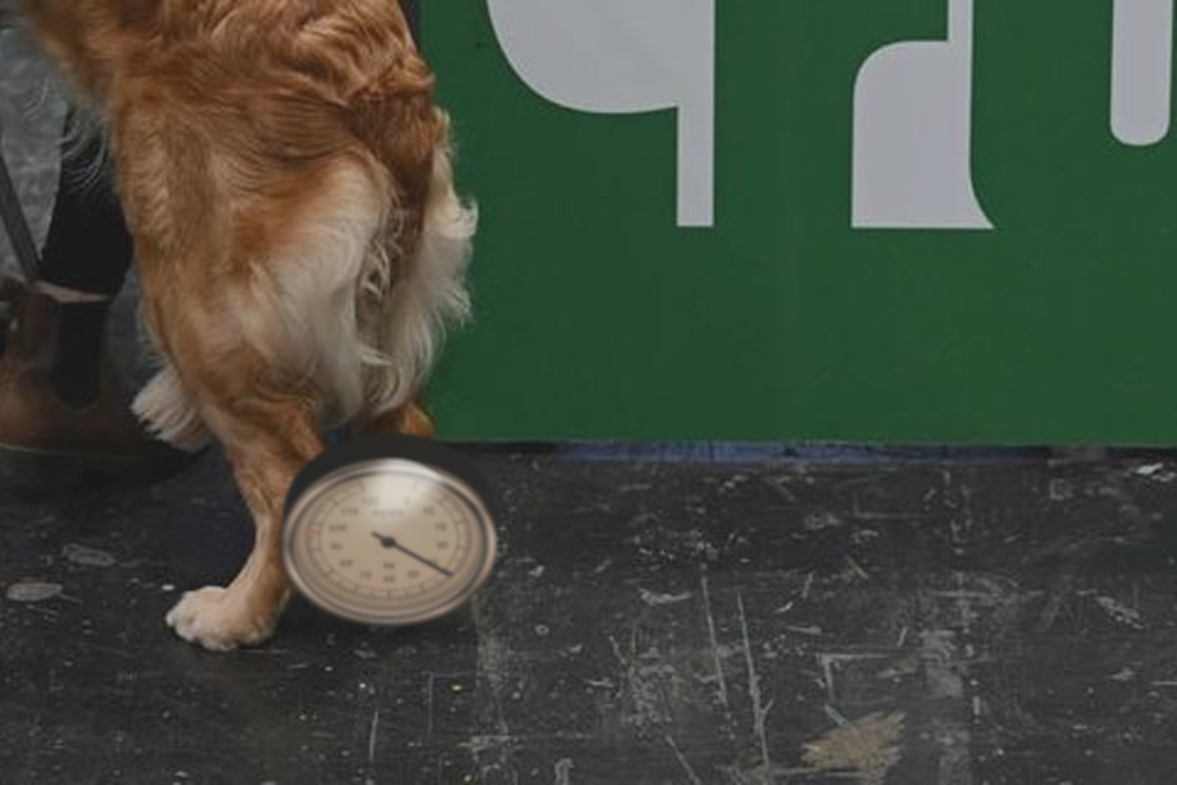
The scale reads 40 kg
